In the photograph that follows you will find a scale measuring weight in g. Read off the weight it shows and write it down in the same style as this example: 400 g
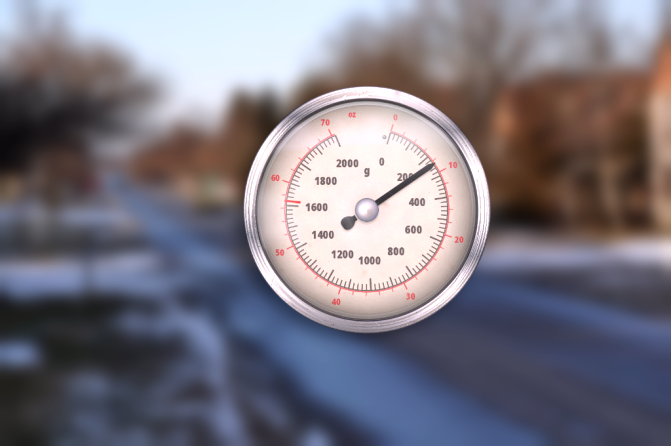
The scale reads 240 g
